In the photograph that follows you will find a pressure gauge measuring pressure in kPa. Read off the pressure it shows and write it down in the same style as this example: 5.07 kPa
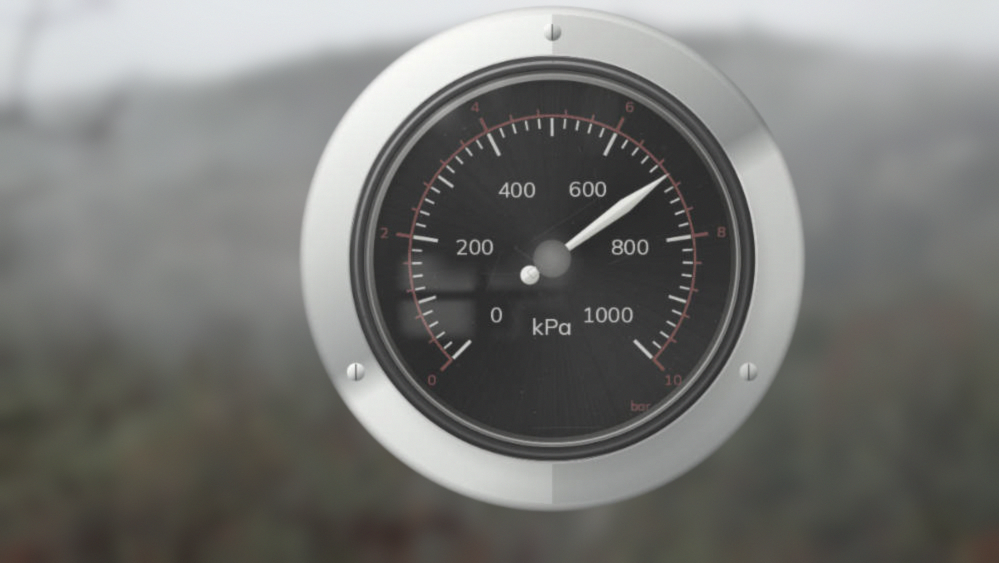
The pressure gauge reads 700 kPa
